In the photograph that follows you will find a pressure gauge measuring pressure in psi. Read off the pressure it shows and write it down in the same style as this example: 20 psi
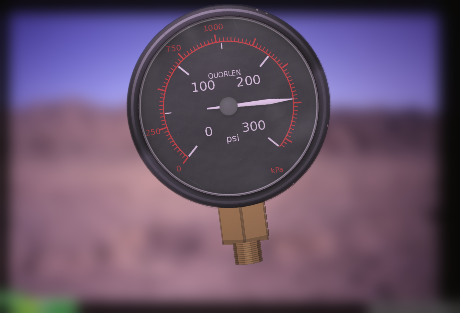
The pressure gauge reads 250 psi
